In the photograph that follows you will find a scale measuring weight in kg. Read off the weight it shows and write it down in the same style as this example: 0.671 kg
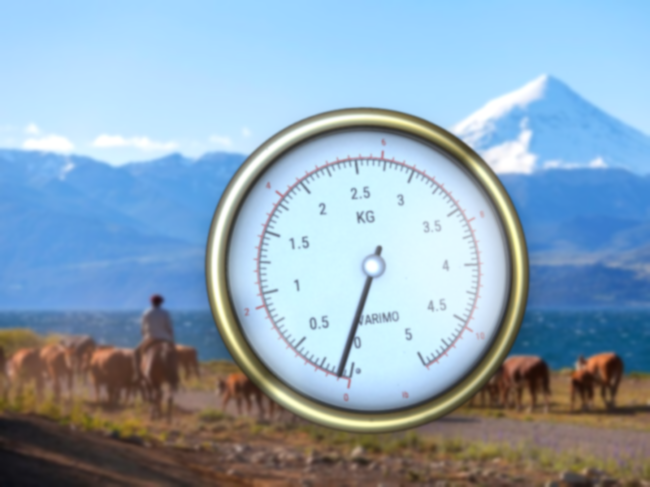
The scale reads 0.1 kg
